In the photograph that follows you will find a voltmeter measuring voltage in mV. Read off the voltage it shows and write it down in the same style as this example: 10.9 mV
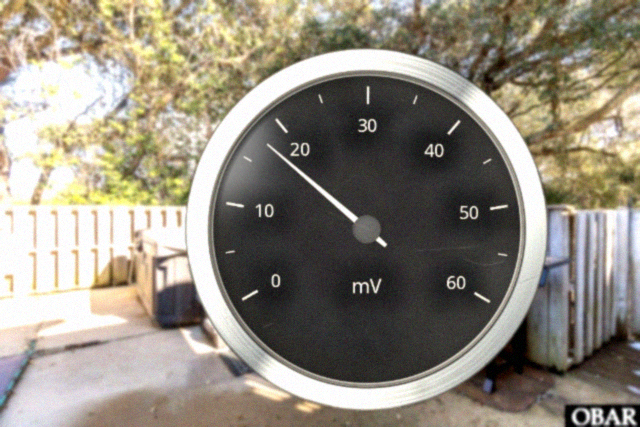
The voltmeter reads 17.5 mV
